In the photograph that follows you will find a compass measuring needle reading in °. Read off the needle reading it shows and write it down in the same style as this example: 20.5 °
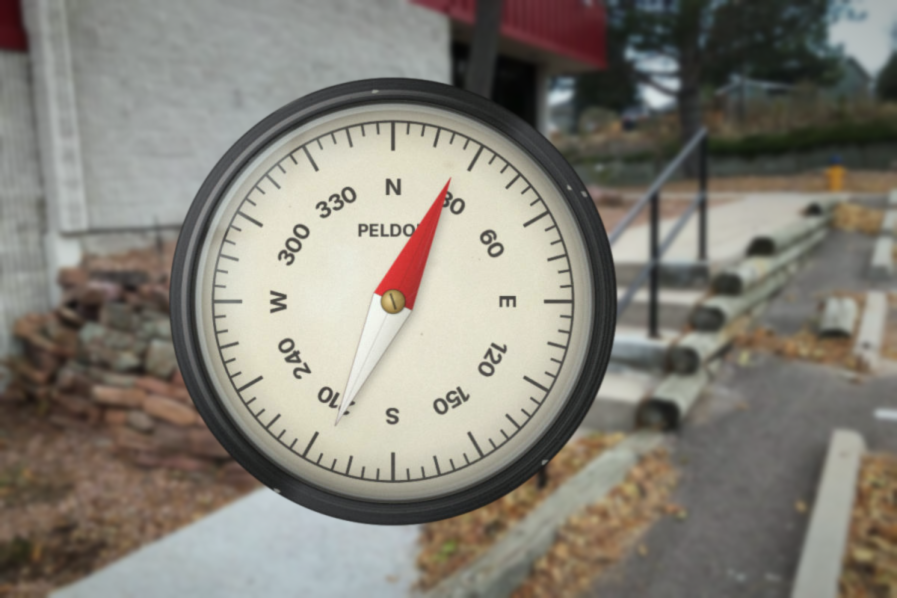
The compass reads 25 °
